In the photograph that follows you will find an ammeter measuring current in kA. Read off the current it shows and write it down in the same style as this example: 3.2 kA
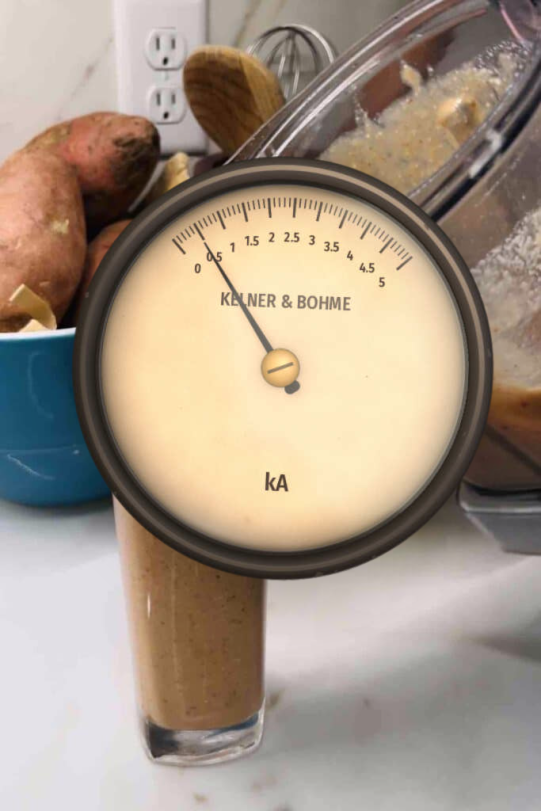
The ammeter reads 0.5 kA
